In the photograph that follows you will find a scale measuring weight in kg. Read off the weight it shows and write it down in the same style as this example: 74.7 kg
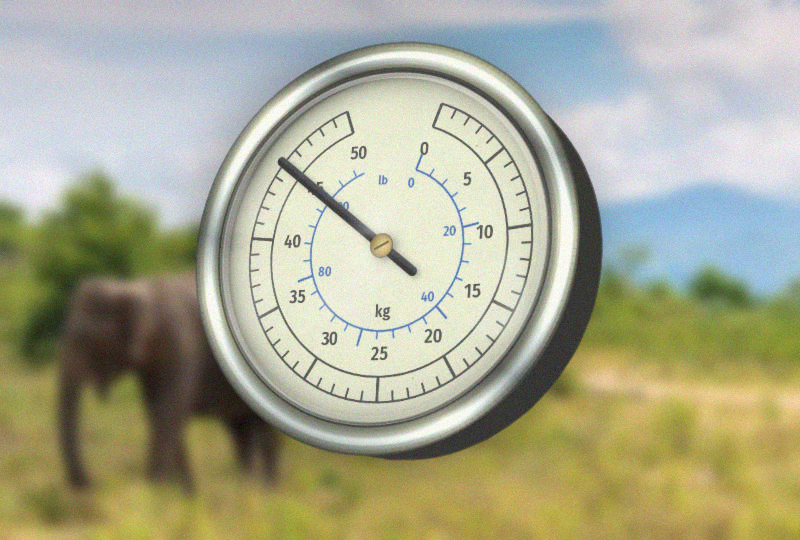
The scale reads 45 kg
